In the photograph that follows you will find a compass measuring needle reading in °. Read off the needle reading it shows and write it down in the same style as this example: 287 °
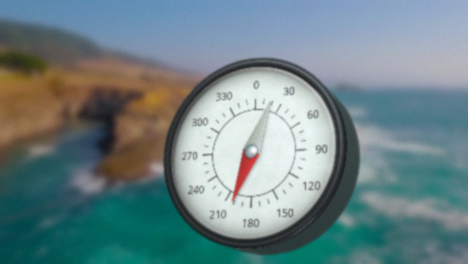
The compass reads 200 °
